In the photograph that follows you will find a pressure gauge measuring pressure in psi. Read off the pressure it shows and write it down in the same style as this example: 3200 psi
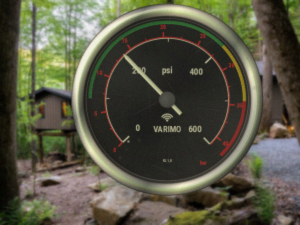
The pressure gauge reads 200 psi
